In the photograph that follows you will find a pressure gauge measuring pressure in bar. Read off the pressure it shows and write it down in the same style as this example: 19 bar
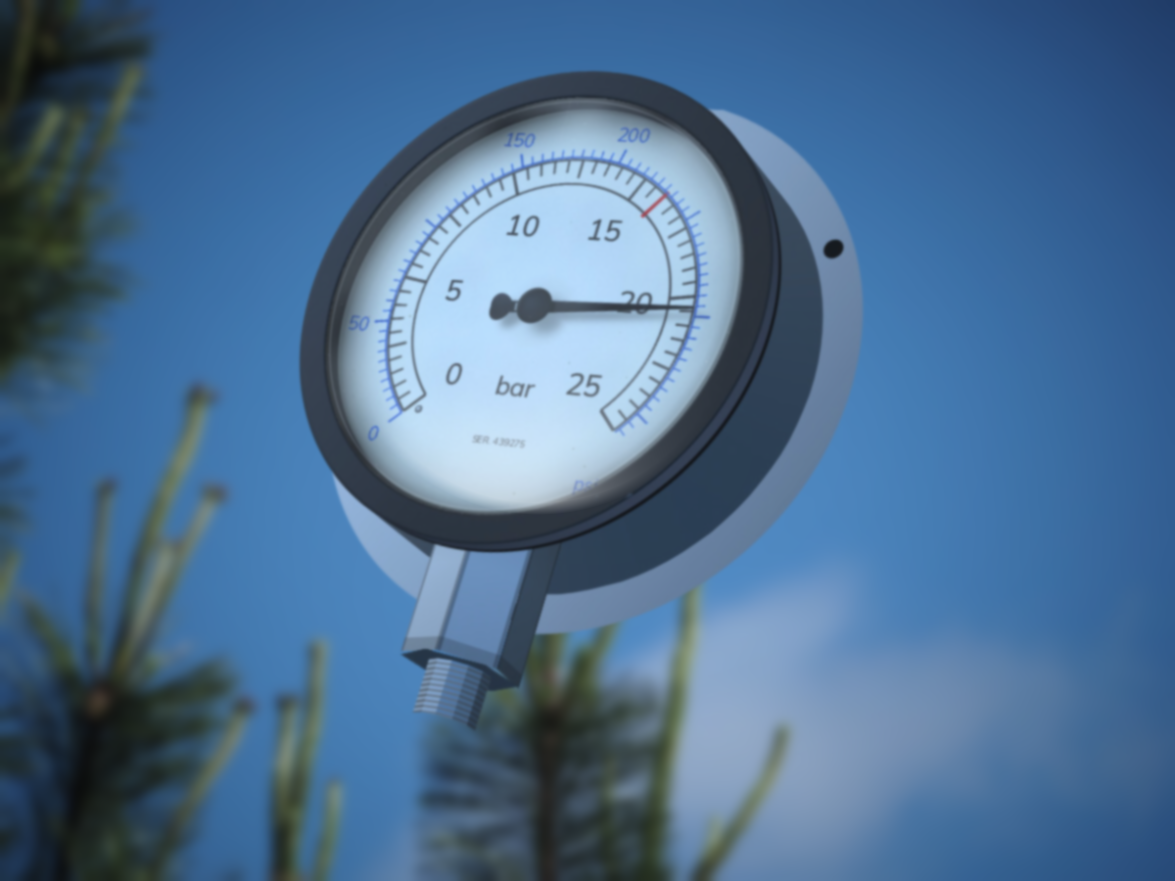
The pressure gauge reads 20.5 bar
